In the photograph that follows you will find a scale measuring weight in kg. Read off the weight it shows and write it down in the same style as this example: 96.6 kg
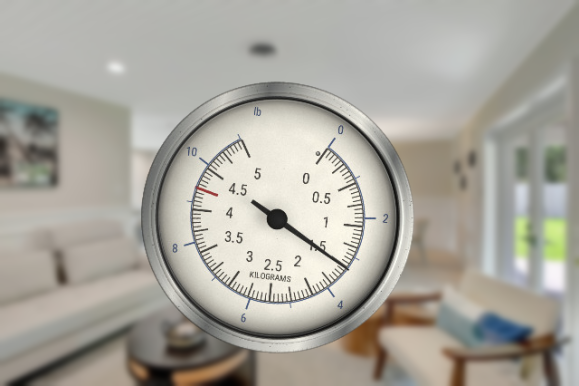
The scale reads 1.5 kg
